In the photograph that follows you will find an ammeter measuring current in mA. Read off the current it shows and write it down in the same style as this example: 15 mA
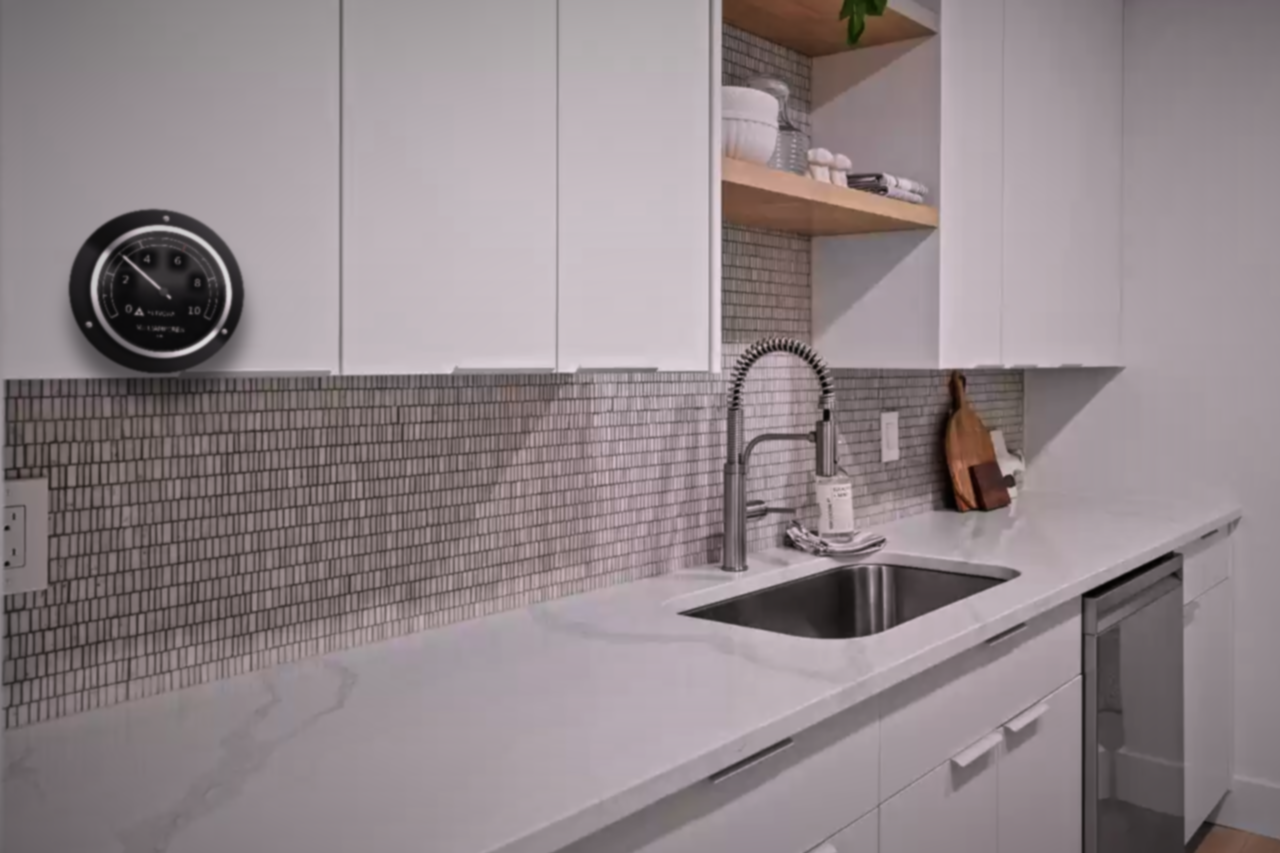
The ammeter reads 3 mA
